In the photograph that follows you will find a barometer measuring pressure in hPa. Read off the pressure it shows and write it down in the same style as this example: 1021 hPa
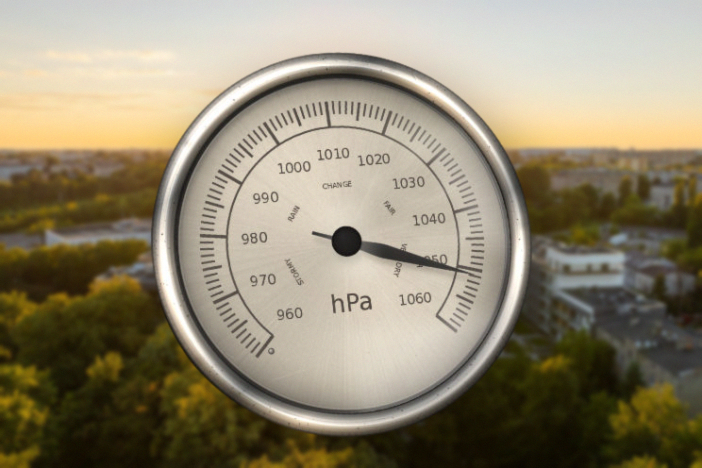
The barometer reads 1051 hPa
